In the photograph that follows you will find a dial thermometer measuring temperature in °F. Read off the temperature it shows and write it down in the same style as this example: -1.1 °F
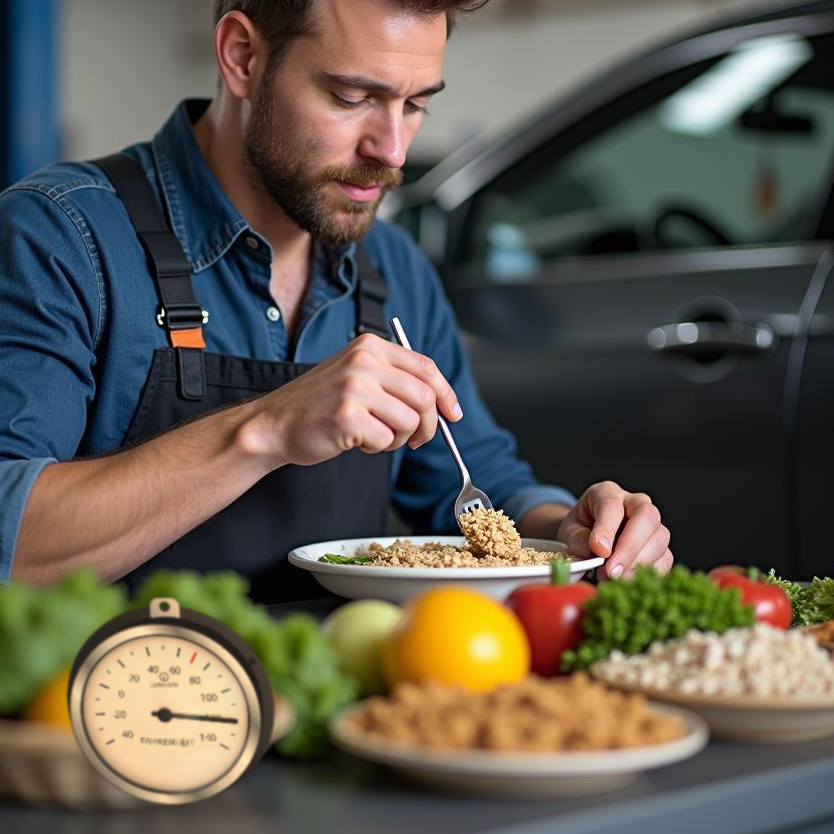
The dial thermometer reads 120 °F
